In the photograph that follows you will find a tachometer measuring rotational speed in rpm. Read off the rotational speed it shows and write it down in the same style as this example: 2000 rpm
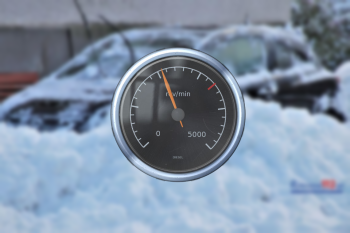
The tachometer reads 2100 rpm
